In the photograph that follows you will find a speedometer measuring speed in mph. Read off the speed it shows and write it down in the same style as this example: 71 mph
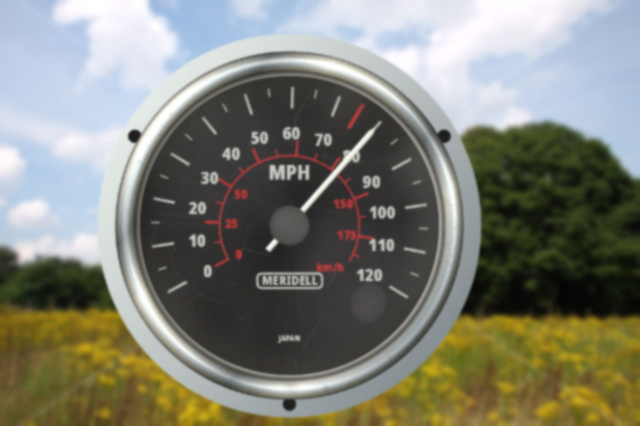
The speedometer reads 80 mph
